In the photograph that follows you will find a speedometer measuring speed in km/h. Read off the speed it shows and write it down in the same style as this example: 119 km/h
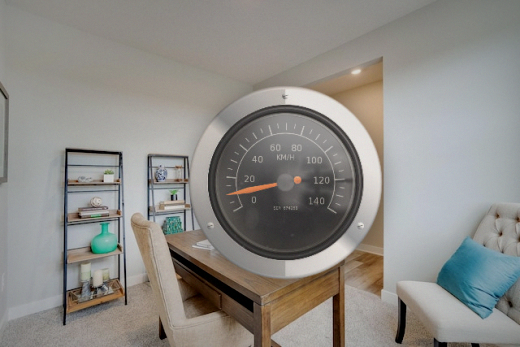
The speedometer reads 10 km/h
